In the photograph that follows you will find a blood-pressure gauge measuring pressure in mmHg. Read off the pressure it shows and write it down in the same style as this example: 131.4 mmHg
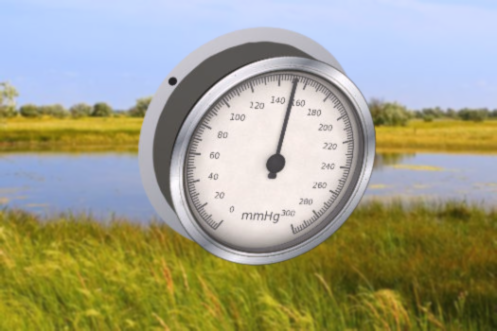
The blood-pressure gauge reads 150 mmHg
